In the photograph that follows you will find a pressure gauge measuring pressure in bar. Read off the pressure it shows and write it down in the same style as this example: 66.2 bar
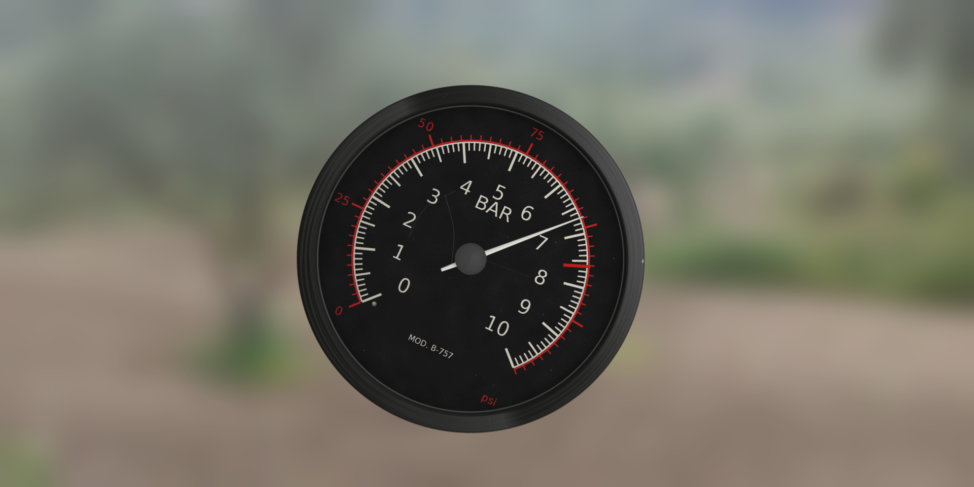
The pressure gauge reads 6.7 bar
